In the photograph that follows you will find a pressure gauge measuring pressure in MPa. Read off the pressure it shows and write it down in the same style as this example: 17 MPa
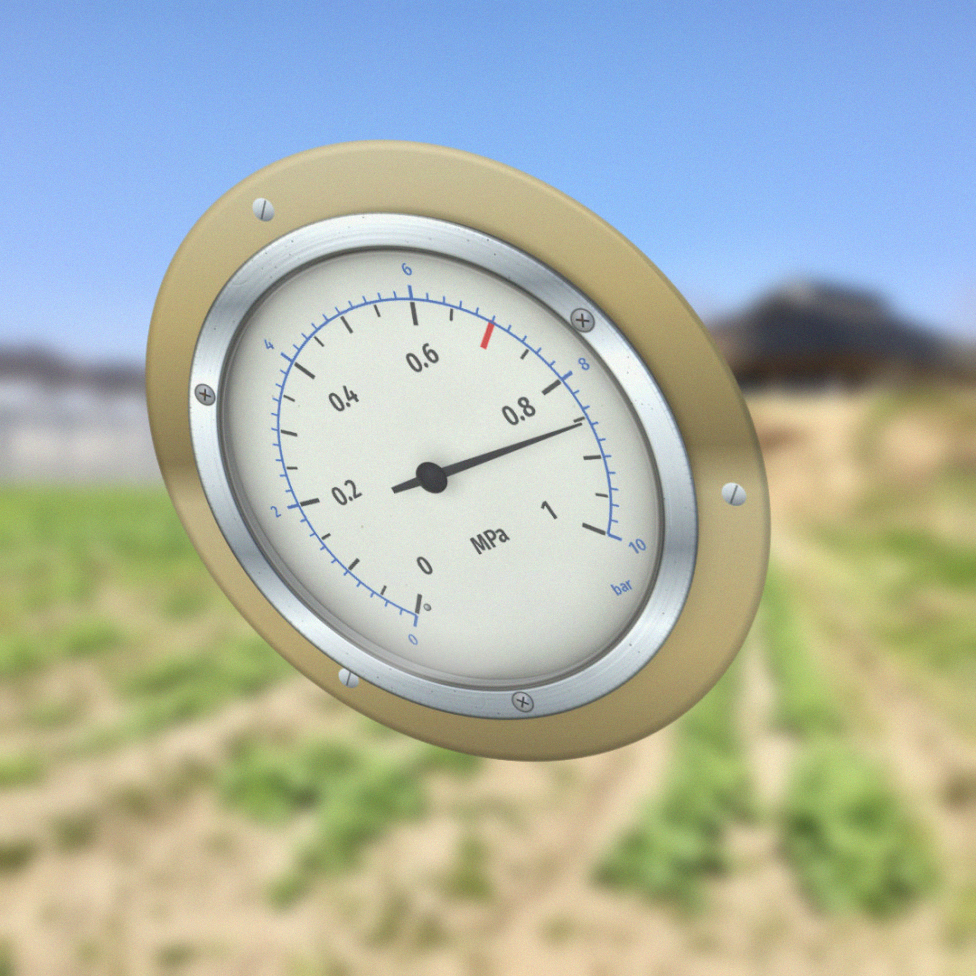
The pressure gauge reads 0.85 MPa
